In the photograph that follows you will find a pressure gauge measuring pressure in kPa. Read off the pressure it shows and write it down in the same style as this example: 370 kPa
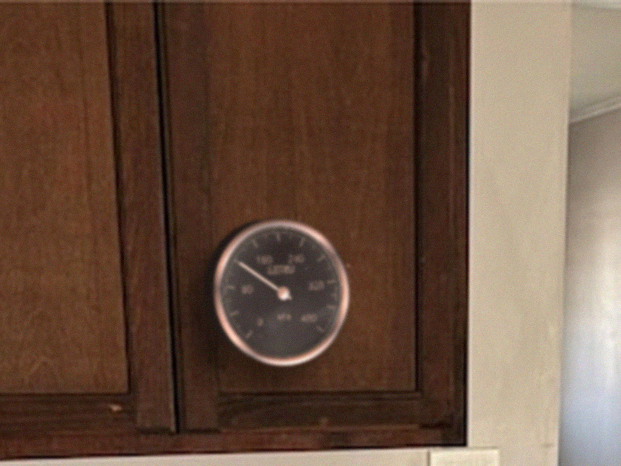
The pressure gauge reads 120 kPa
